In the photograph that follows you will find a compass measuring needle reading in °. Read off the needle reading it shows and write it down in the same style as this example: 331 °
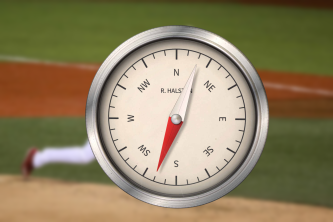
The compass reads 200 °
